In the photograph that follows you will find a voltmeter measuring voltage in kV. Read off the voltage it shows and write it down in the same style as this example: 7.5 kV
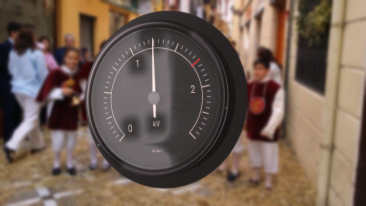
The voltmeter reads 1.25 kV
